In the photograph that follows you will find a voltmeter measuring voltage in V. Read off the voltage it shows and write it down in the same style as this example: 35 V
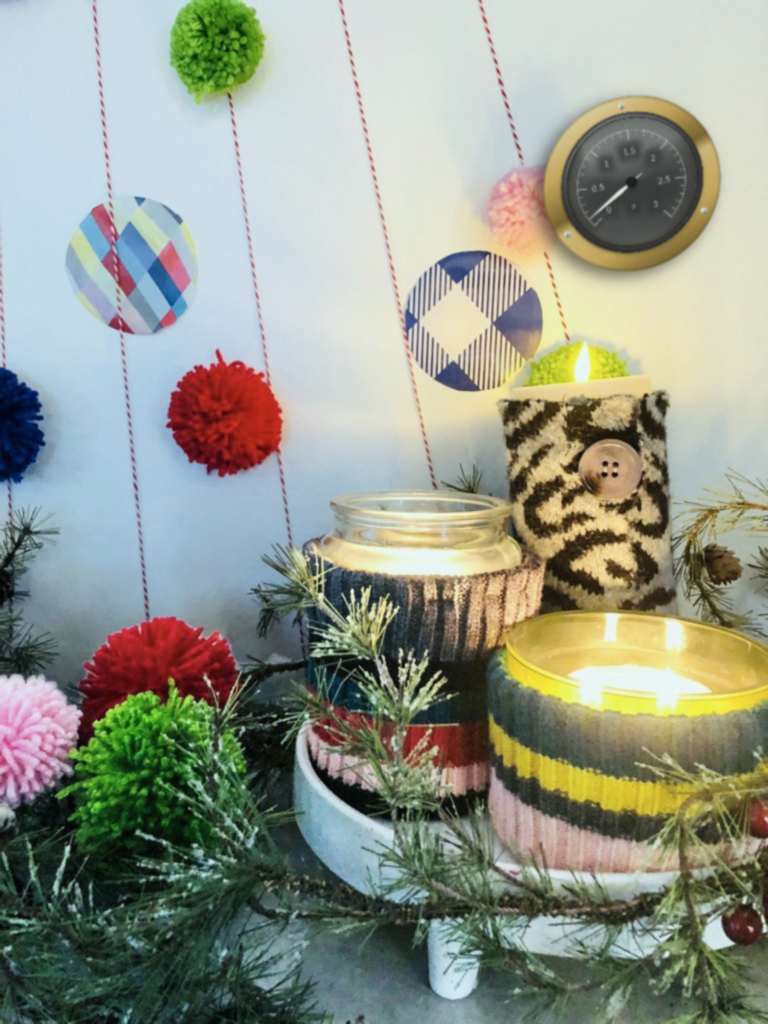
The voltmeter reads 0.1 V
